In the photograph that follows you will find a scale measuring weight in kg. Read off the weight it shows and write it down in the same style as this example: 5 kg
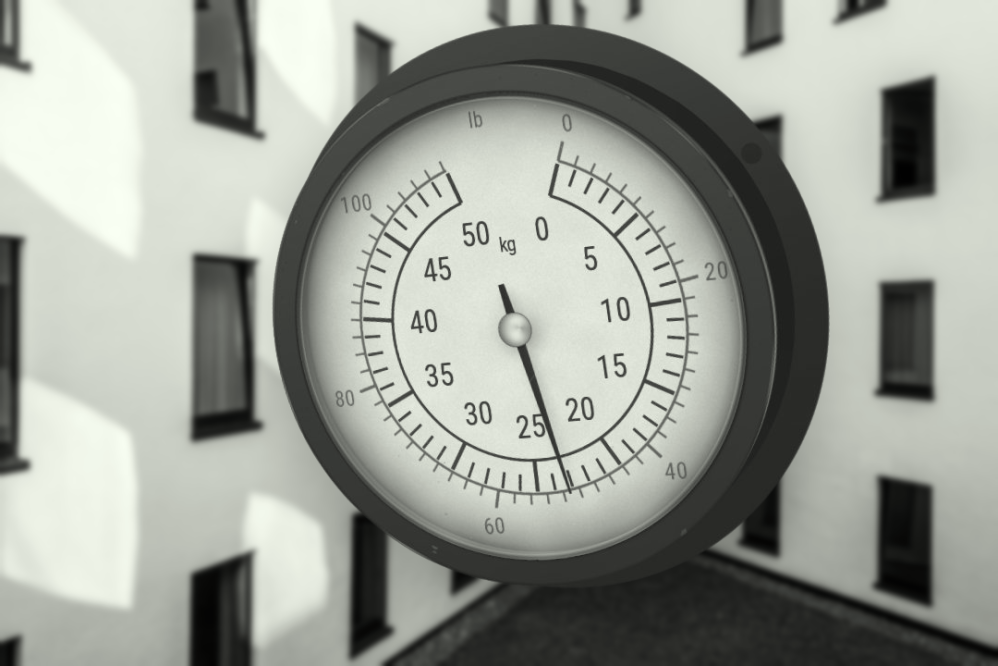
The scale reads 23 kg
